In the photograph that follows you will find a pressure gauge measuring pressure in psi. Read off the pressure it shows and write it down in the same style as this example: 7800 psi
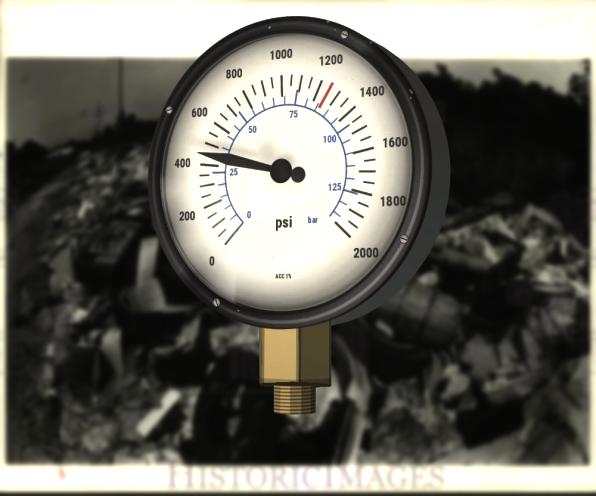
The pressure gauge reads 450 psi
